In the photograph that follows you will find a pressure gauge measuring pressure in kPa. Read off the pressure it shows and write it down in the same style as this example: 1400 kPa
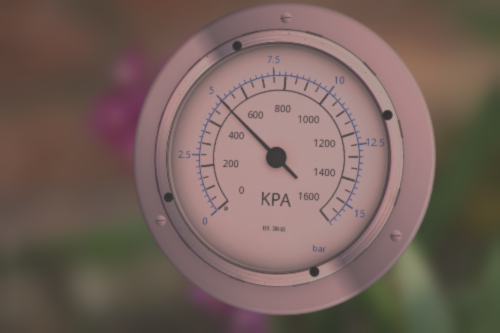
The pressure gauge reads 500 kPa
